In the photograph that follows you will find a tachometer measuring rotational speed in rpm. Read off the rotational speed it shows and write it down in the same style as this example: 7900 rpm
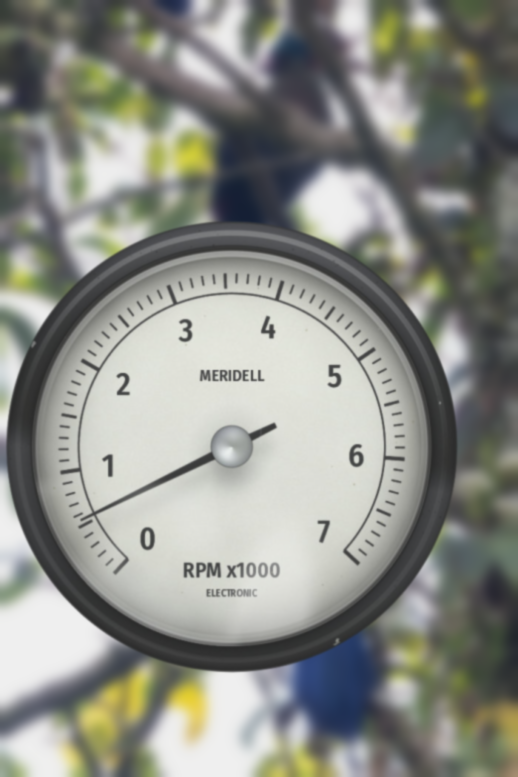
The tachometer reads 550 rpm
